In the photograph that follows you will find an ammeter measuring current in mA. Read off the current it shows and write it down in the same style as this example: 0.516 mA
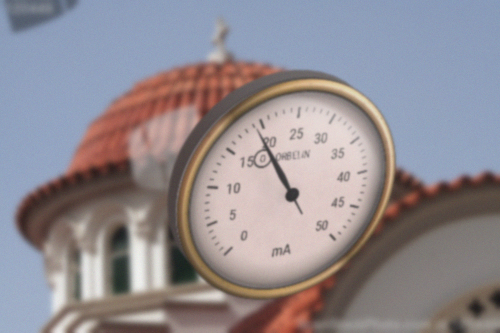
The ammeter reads 19 mA
